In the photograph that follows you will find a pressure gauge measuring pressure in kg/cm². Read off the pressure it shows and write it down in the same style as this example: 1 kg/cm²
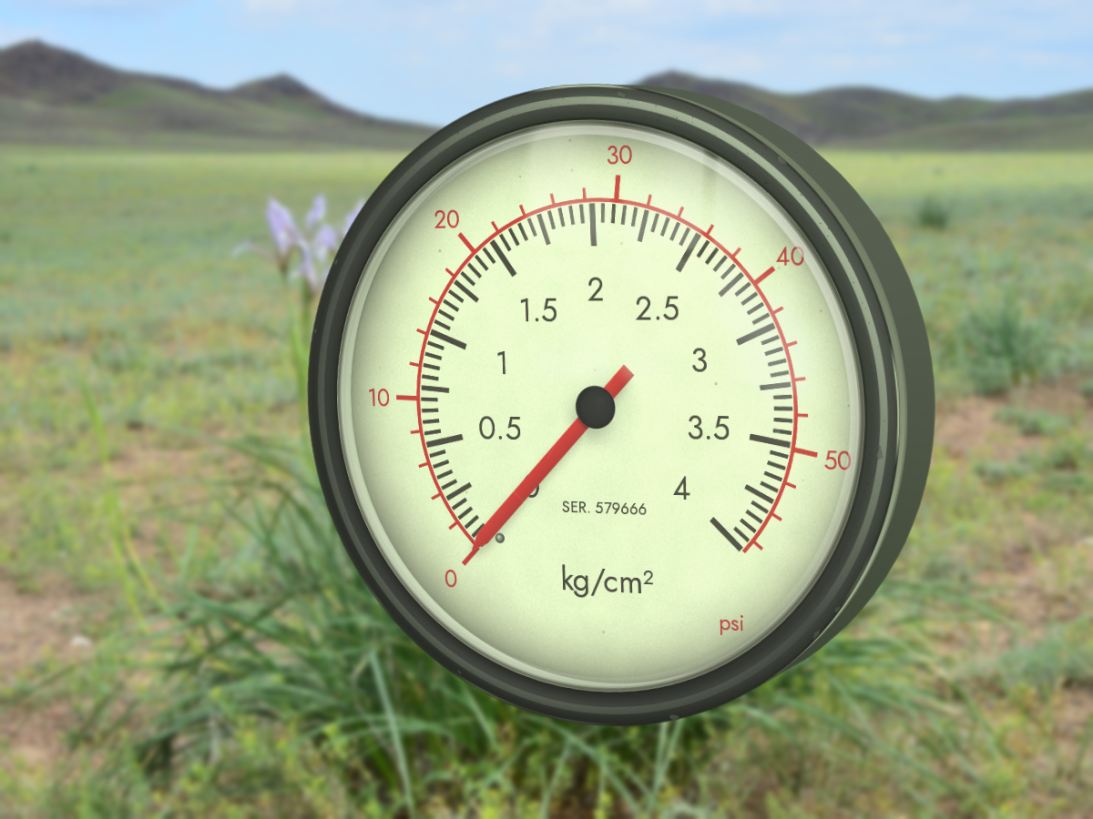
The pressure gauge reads 0 kg/cm²
